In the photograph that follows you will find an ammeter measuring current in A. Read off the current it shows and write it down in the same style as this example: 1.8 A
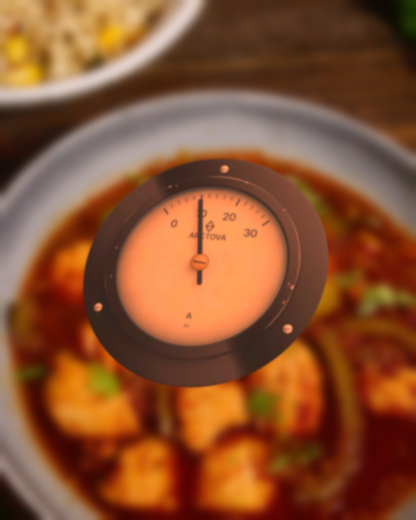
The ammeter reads 10 A
